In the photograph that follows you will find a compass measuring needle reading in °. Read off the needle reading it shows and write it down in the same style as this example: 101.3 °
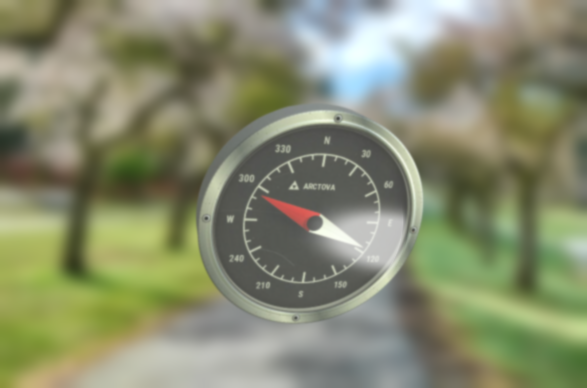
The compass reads 295 °
